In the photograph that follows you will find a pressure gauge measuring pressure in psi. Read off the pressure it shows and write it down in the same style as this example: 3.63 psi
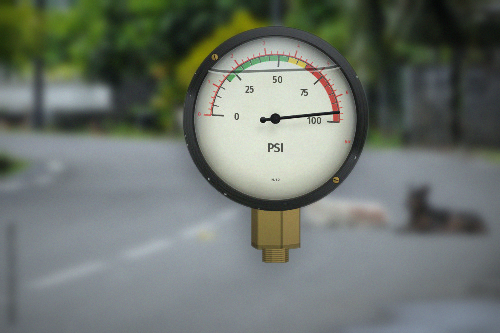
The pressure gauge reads 95 psi
